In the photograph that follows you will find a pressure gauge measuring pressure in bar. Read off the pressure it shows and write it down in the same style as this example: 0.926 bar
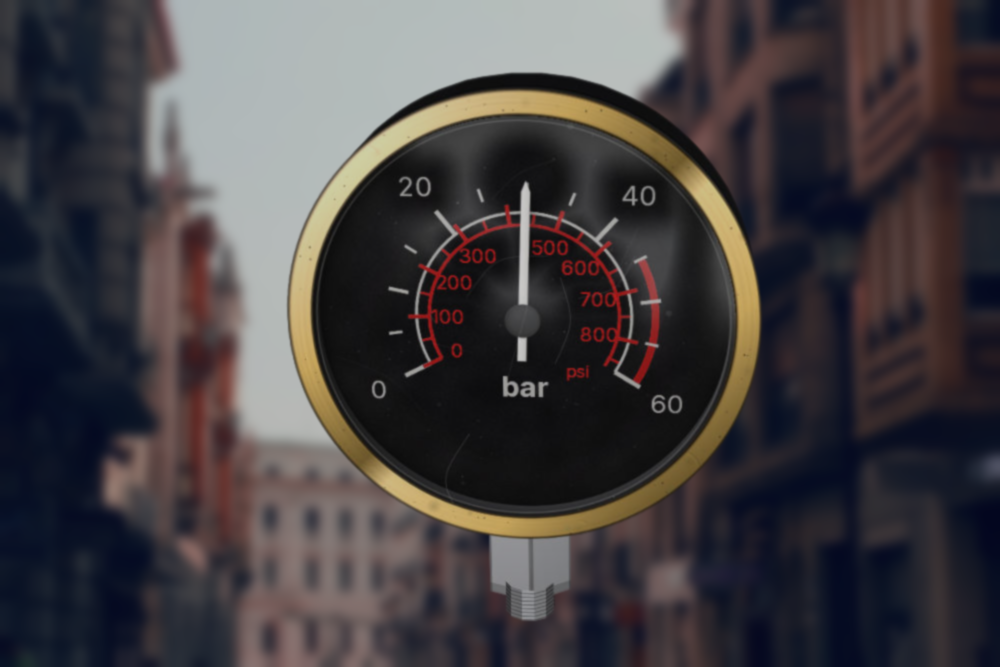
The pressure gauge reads 30 bar
